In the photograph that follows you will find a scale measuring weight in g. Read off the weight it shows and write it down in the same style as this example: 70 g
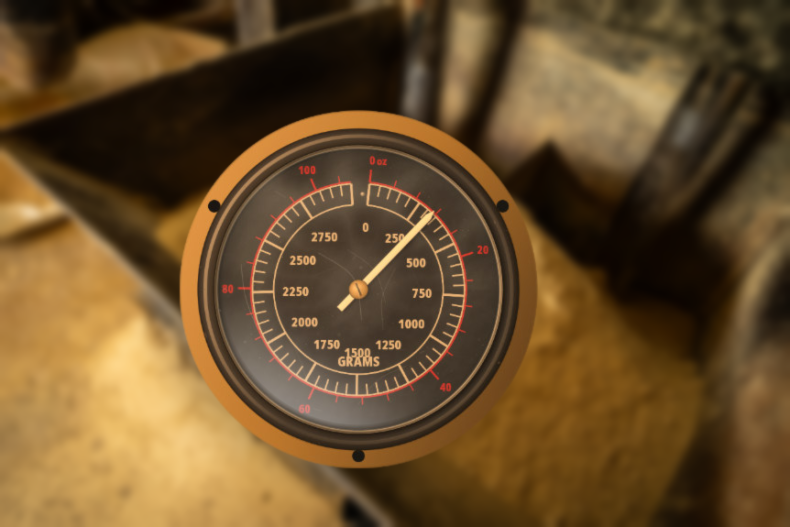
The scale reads 325 g
